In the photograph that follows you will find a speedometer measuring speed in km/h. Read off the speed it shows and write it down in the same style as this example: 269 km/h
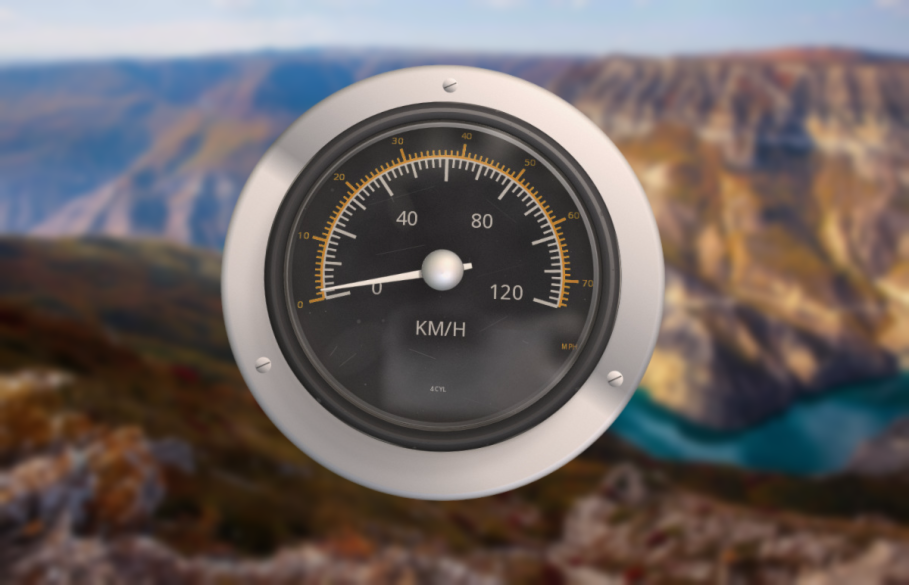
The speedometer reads 2 km/h
